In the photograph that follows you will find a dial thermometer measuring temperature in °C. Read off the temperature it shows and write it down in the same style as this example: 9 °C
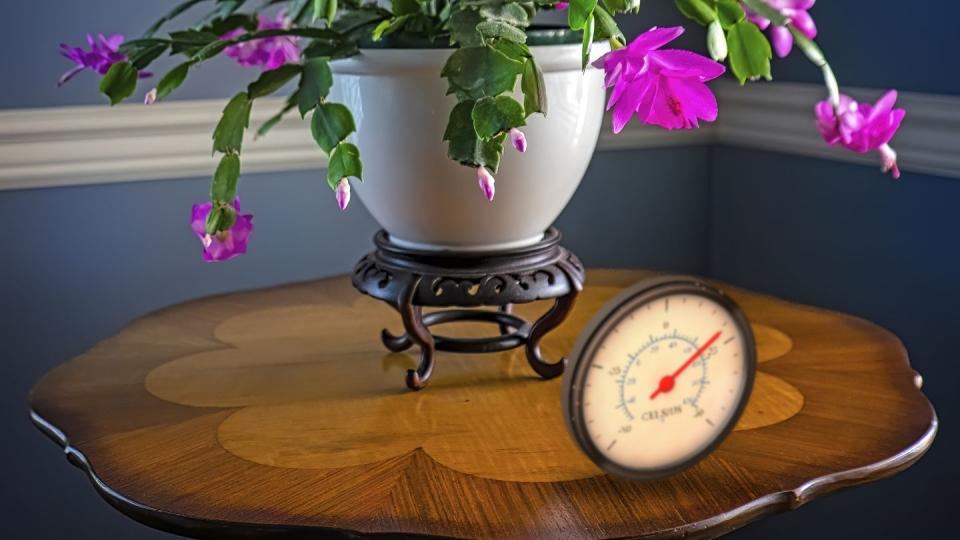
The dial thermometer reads 20 °C
